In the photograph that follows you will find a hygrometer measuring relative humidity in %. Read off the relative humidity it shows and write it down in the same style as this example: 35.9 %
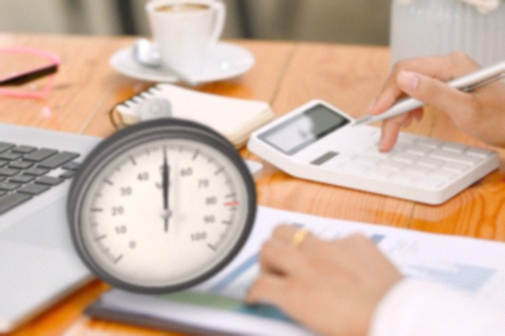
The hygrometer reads 50 %
